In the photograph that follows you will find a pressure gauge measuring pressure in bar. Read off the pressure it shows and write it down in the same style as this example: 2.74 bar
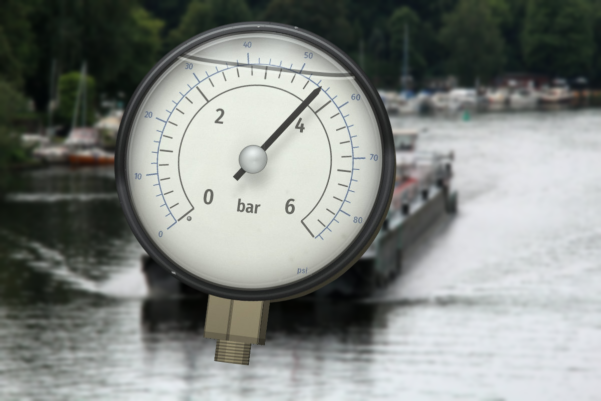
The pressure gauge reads 3.8 bar
